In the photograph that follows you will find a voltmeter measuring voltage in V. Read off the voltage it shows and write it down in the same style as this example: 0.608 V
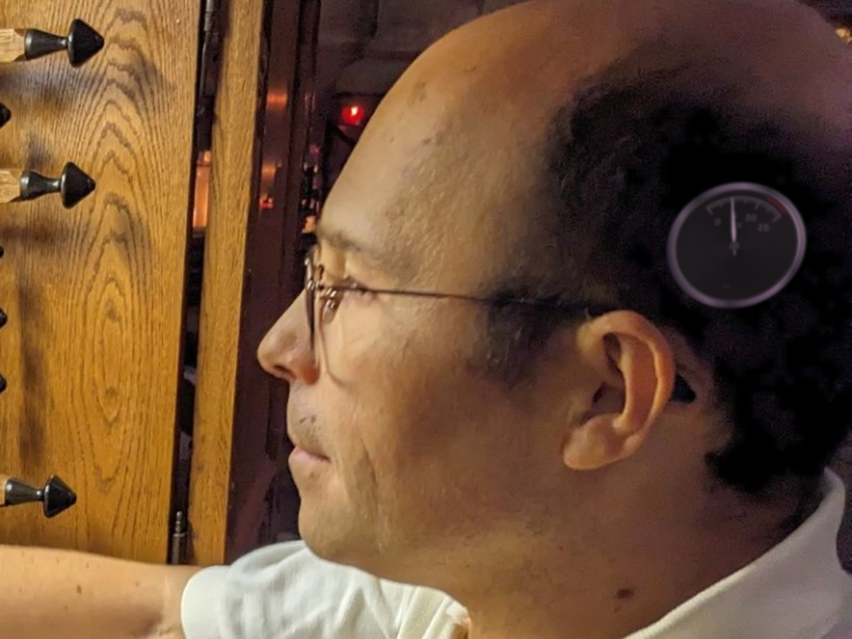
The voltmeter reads 5 V
